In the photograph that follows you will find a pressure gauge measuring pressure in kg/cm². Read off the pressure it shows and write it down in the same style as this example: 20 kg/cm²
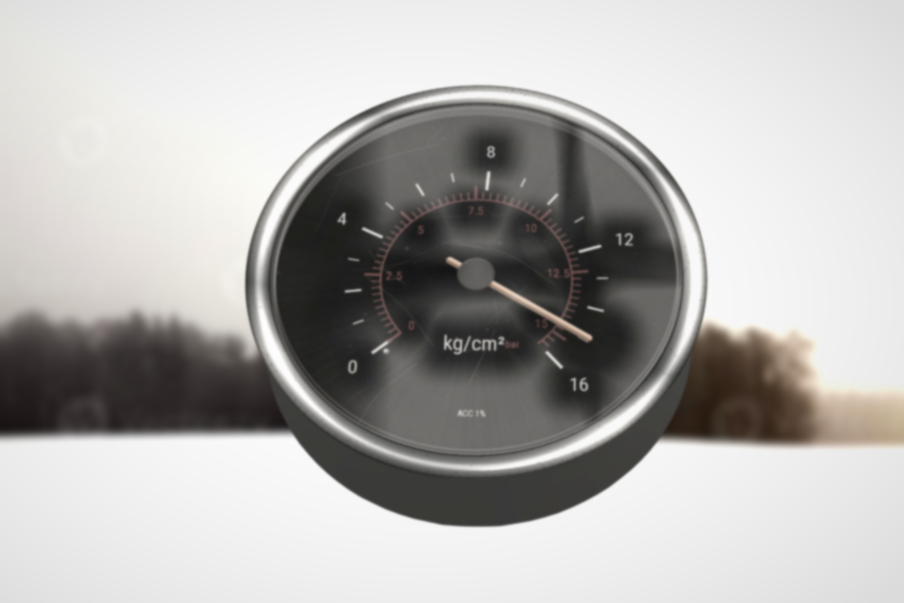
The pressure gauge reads 15 kg/cm²
